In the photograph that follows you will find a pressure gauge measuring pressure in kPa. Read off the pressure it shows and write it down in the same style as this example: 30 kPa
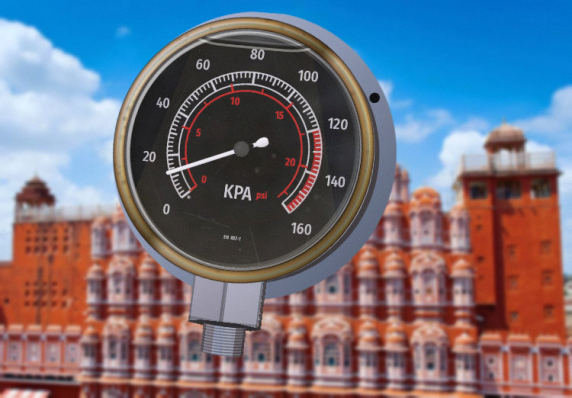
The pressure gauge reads 12 kPa
